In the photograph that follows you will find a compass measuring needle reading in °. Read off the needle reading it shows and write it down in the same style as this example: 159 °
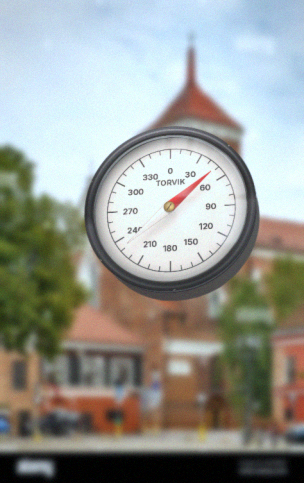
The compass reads 50 °
